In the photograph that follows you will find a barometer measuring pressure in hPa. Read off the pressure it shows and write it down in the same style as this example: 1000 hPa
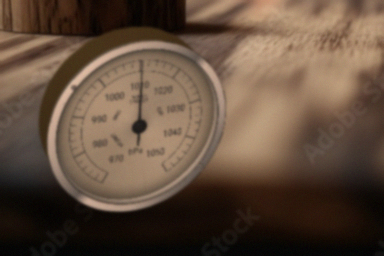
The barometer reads 1010 hPa
